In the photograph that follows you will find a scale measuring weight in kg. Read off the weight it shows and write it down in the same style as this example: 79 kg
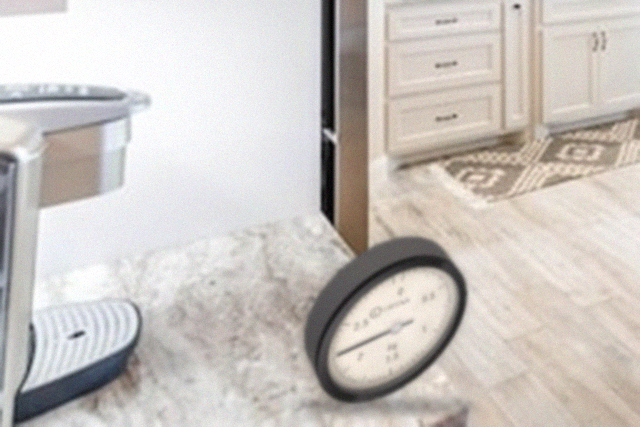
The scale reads 2.25 kg
